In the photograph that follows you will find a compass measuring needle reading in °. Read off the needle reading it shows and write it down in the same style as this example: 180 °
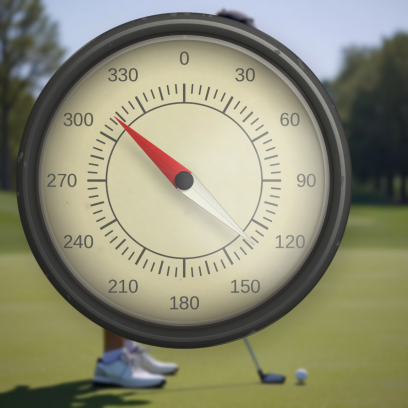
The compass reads 312.5 °
